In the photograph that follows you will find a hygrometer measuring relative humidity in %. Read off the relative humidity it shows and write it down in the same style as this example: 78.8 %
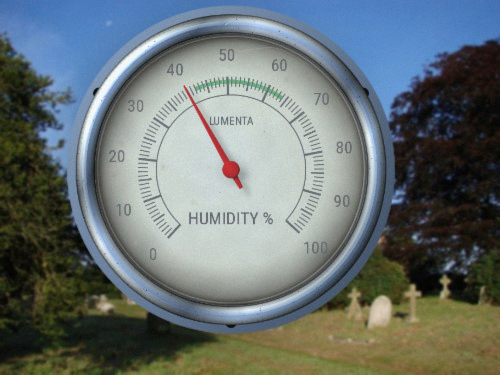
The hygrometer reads 40 %
